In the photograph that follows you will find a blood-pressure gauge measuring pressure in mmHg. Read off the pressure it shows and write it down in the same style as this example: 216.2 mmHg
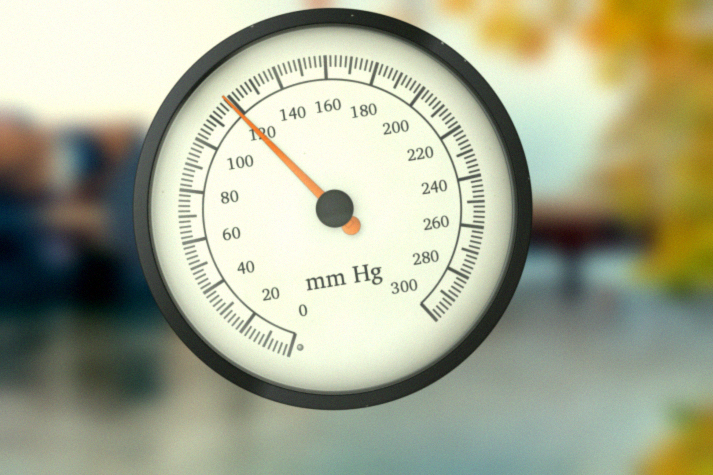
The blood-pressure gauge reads 118 mmHg
